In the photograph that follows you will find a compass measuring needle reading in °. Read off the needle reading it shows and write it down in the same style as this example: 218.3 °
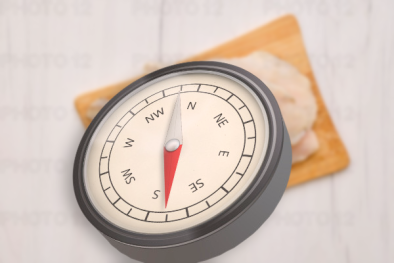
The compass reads 165 °
